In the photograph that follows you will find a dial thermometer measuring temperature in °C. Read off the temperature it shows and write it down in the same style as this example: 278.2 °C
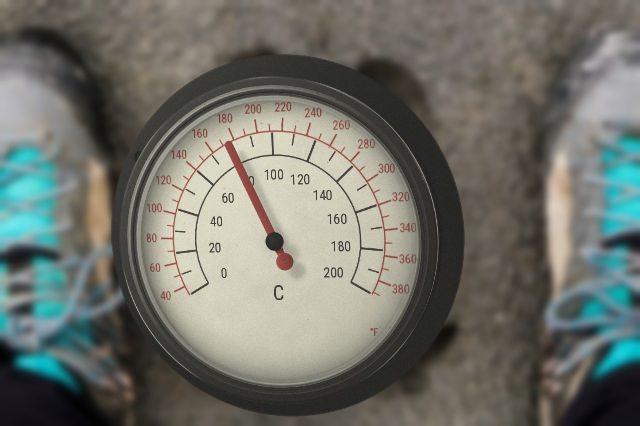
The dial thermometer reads 80 °C
